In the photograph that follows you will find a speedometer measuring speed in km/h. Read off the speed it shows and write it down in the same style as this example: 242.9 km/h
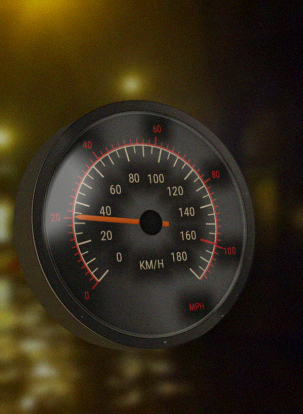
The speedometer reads 32.5 km/h
